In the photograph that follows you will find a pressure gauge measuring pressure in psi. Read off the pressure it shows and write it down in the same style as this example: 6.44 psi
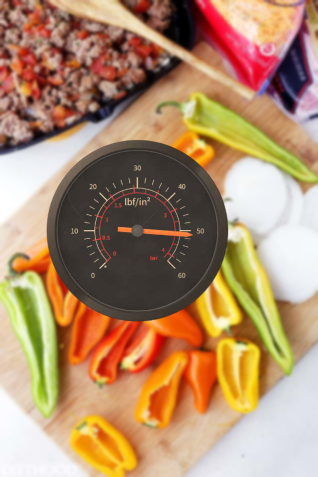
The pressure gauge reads 51 psi
